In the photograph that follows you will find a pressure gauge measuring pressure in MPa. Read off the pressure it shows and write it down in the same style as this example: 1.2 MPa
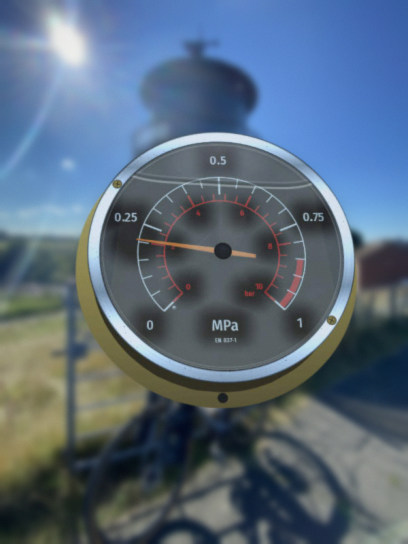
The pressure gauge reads 0.2 MPa
